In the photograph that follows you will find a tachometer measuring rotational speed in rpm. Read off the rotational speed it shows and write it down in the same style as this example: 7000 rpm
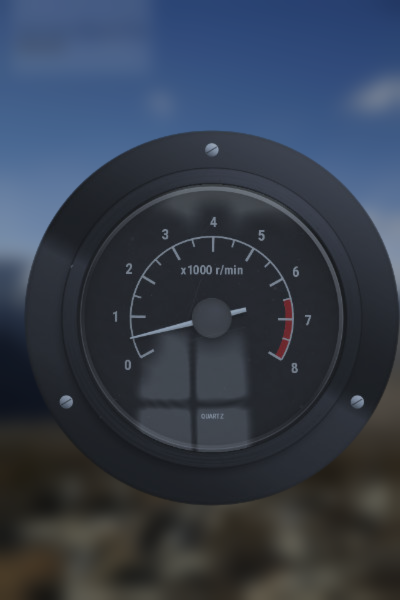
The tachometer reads 500 rpm
